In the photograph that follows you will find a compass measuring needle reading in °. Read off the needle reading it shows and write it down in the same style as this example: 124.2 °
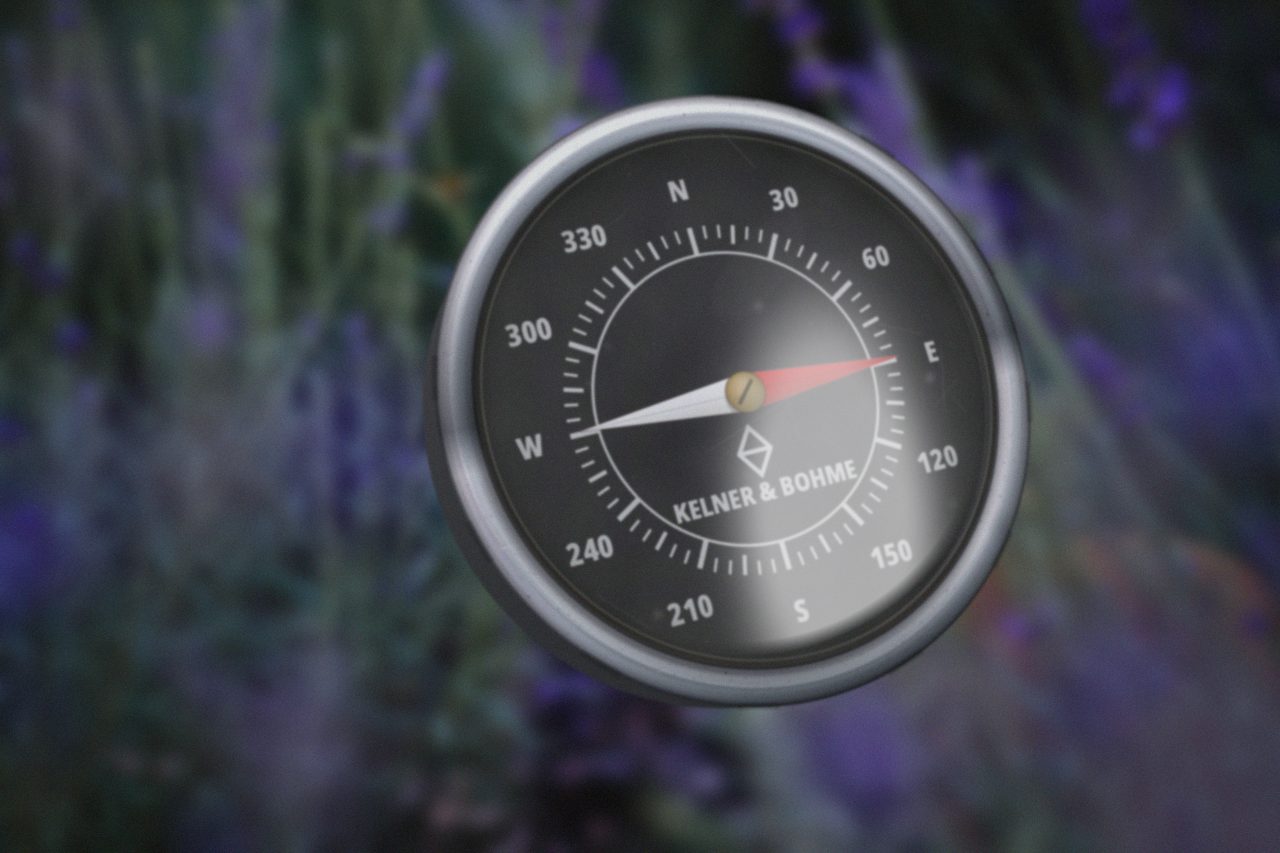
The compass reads 90 °
